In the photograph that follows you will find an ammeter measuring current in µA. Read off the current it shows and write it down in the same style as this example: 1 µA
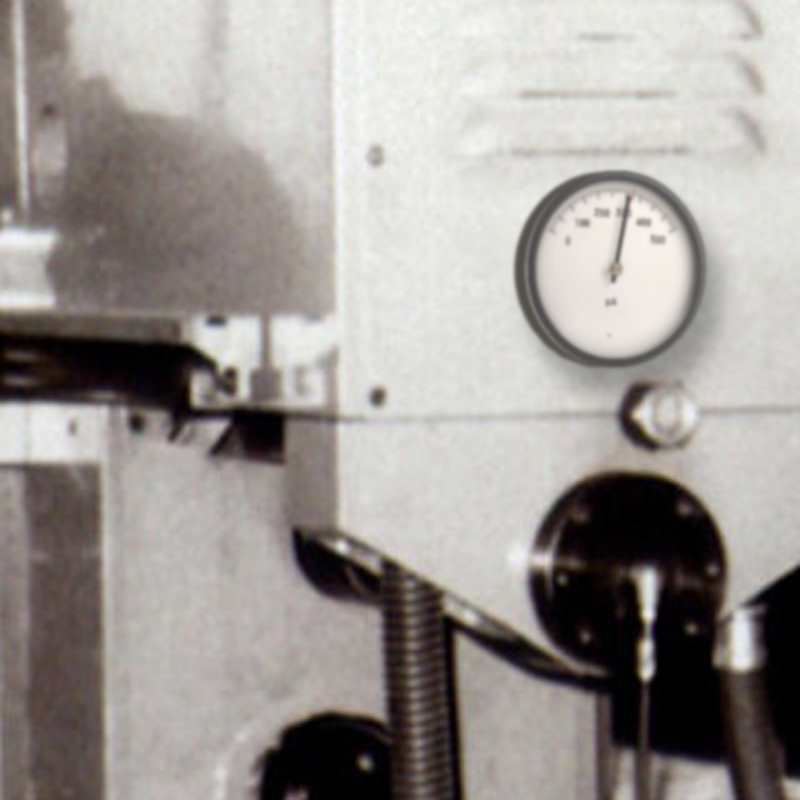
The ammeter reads 300 µA
